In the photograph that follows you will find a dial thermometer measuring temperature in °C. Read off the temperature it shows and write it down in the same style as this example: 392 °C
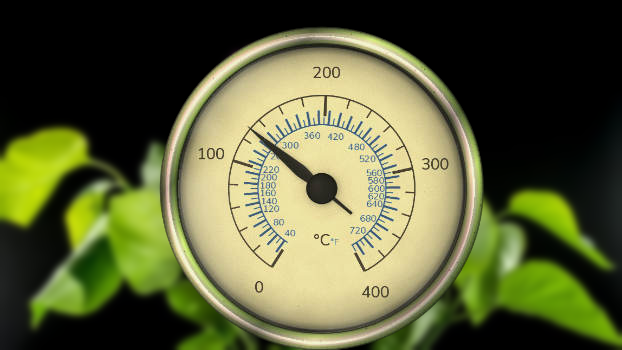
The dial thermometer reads 130 °C
